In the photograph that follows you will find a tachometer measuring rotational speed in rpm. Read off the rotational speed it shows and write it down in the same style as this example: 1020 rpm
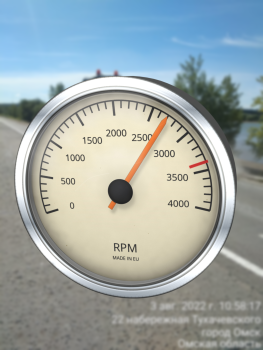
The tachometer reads 2700 rpm
